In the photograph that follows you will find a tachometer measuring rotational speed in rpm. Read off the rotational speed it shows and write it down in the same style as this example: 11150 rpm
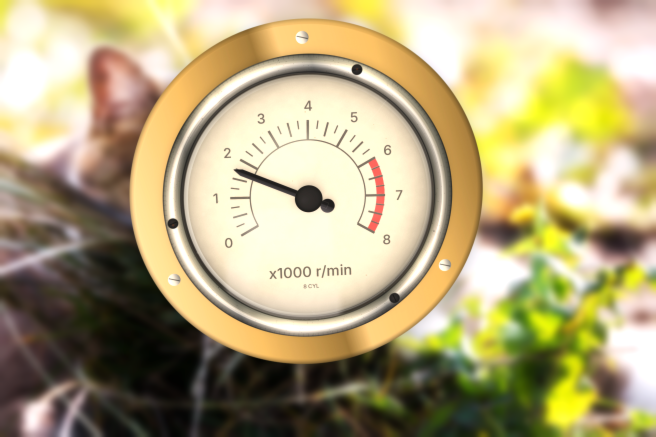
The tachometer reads 1750 rpm
